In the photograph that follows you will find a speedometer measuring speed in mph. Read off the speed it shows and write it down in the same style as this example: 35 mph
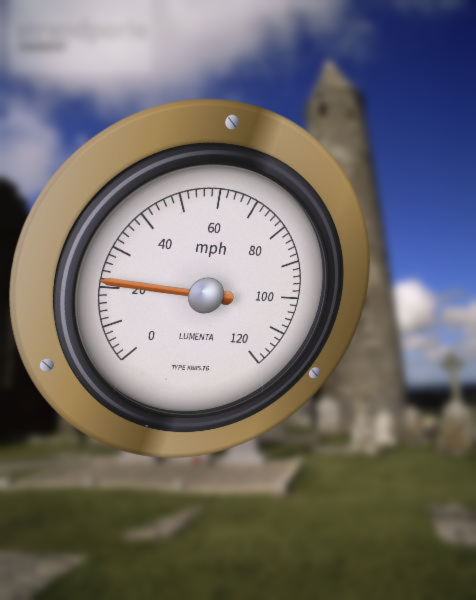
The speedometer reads 22 mph
